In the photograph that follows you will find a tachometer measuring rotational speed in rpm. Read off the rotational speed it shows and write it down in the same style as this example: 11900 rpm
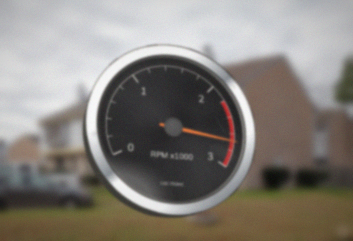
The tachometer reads 2700 rpm
